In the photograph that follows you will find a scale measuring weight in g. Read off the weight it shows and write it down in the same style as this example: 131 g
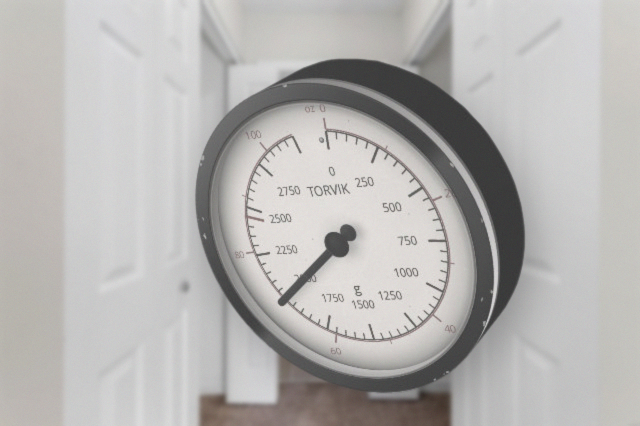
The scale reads 2000 g
